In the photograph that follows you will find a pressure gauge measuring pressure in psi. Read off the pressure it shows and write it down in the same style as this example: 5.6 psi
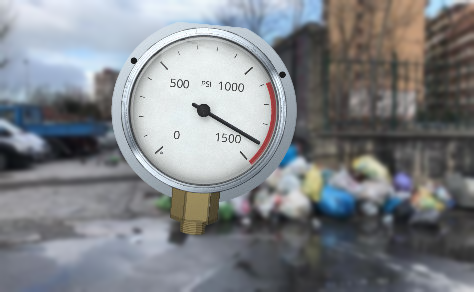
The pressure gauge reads 1400 psi
